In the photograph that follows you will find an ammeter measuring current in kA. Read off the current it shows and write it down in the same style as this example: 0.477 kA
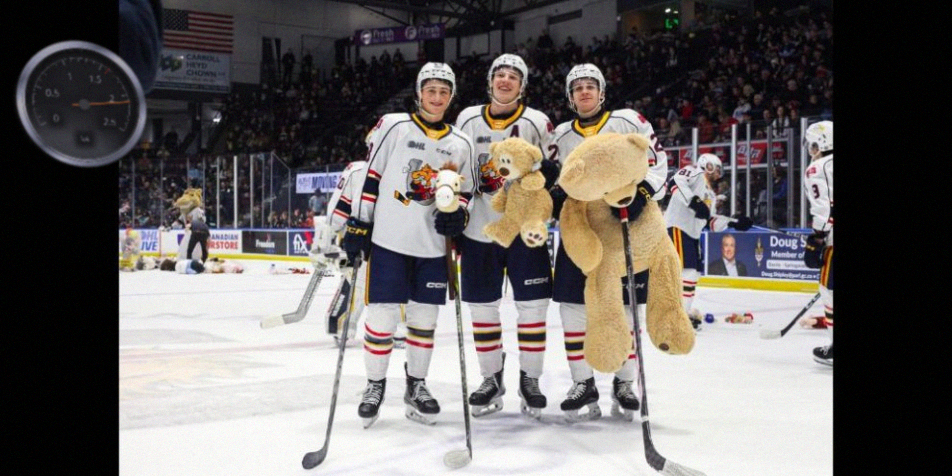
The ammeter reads 2.1 kA
